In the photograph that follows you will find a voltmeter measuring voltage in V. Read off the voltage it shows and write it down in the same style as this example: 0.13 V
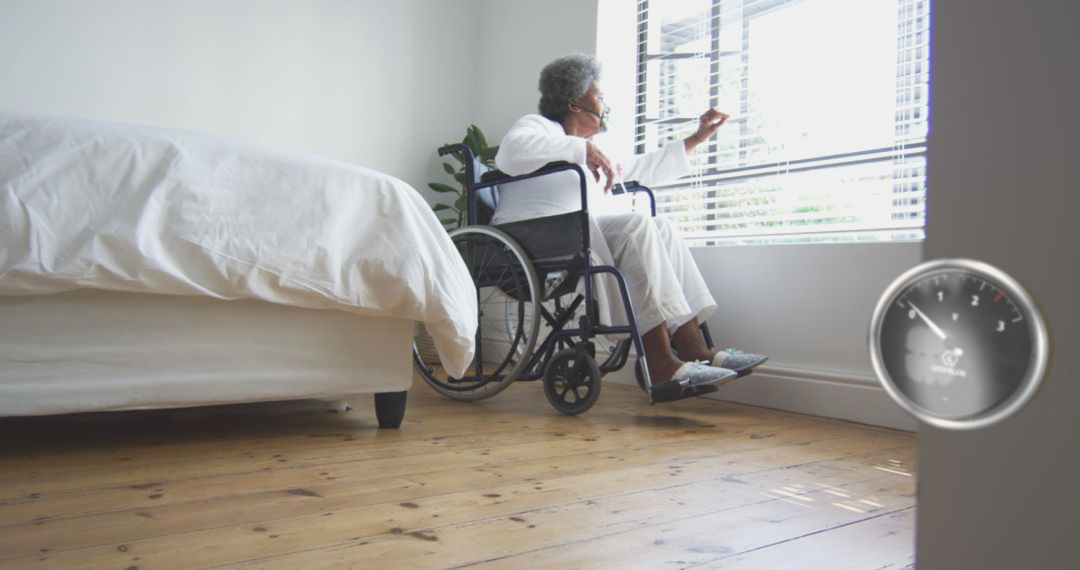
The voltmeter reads 0.2 V
